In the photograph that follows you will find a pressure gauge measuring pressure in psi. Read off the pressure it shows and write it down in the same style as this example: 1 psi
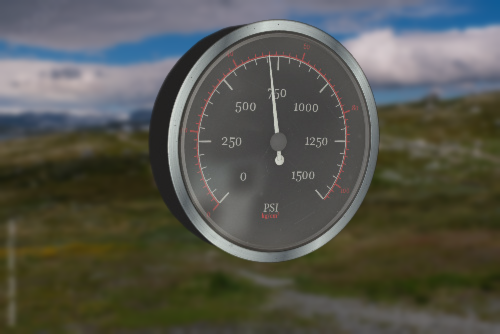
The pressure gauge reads 700 psi
